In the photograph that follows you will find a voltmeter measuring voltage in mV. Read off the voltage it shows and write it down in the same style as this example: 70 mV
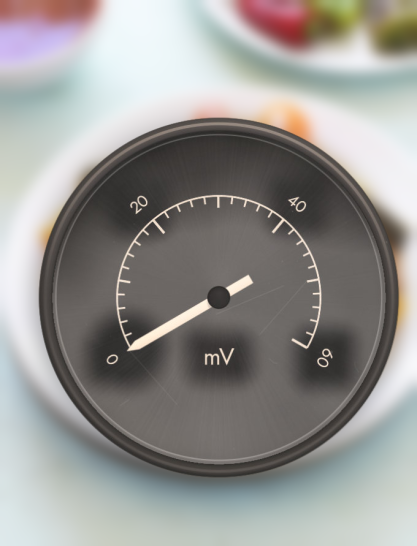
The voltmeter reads 0 mV
